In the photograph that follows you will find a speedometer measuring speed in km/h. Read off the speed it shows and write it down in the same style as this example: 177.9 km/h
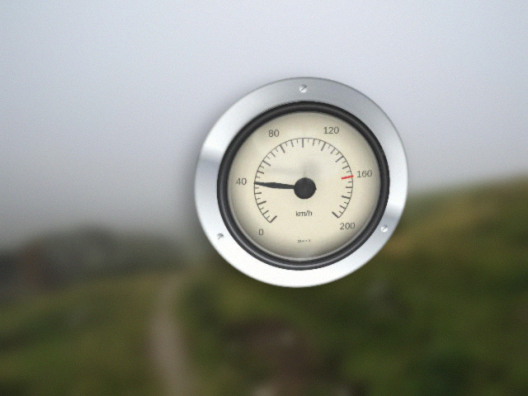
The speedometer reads 40 km/h
